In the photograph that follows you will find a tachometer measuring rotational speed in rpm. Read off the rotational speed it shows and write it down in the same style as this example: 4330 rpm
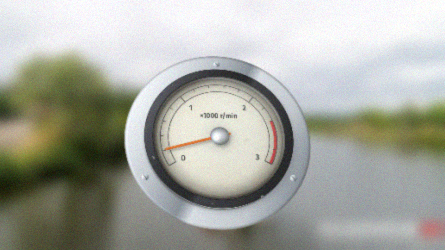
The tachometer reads 200 rpm
